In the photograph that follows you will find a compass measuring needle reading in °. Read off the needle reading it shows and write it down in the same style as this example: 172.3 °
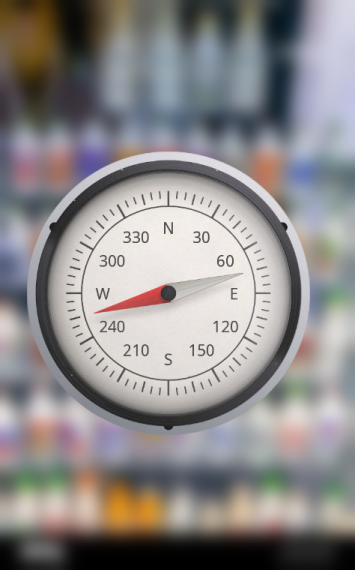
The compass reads 255 °
